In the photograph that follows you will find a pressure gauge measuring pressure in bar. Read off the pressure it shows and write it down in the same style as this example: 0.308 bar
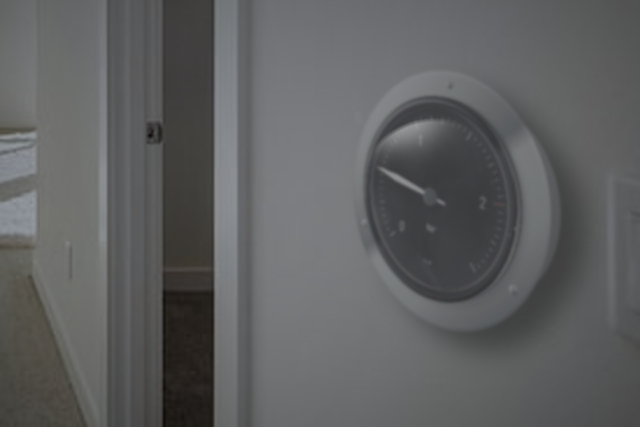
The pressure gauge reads 0.5 bar
